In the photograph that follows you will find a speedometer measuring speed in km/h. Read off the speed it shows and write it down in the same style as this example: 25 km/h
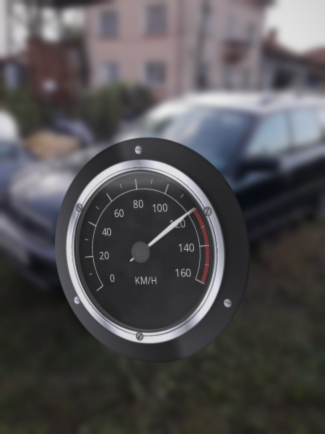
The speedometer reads 120 km/h
